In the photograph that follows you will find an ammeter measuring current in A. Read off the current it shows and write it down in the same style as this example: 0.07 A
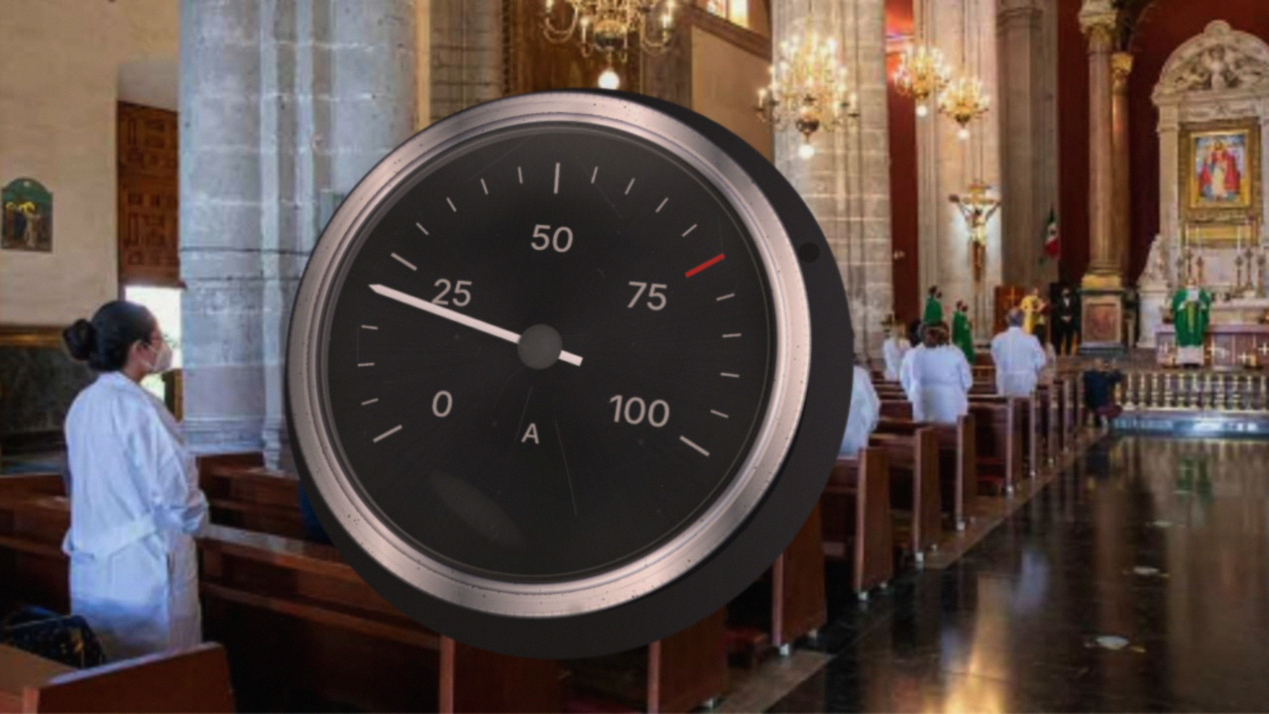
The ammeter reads 20 A
